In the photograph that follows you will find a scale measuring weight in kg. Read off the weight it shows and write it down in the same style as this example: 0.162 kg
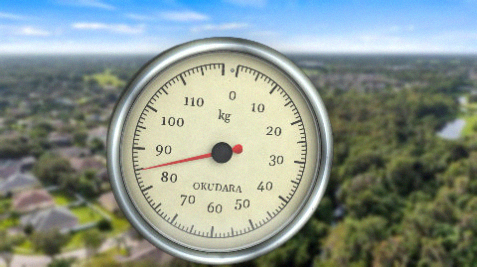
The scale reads 85 kg
